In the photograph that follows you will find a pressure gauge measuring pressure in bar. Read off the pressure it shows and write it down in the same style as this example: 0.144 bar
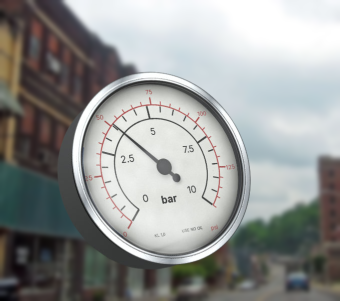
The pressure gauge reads 3.5 bar
